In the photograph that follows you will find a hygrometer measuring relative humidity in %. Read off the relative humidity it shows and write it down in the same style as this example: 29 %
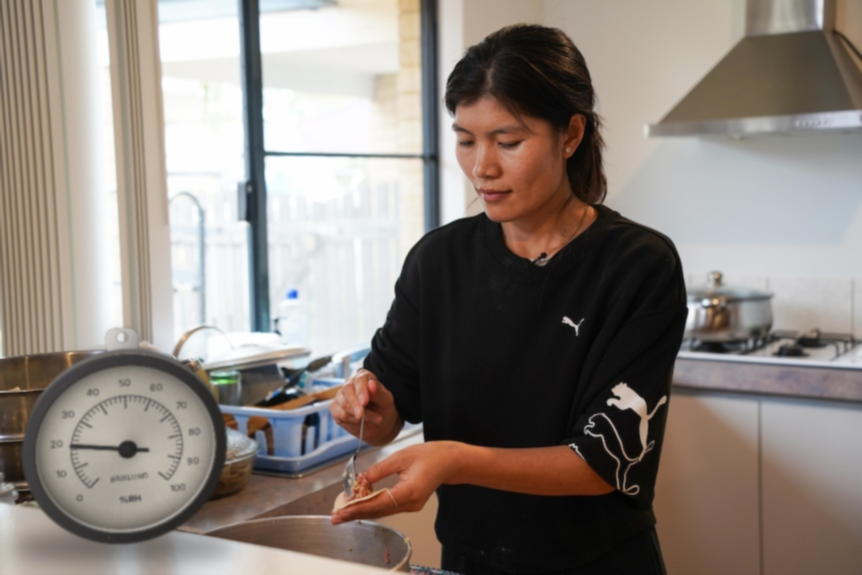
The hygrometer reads 20 %
